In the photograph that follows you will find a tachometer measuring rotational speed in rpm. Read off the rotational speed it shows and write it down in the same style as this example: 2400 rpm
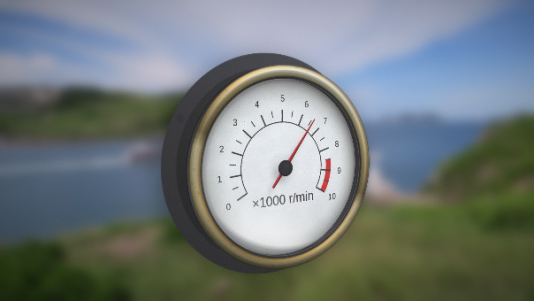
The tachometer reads 6500 rpm
